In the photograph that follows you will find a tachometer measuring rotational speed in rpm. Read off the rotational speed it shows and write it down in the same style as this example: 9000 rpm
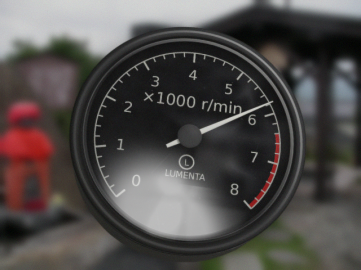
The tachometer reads 5800 rpm
